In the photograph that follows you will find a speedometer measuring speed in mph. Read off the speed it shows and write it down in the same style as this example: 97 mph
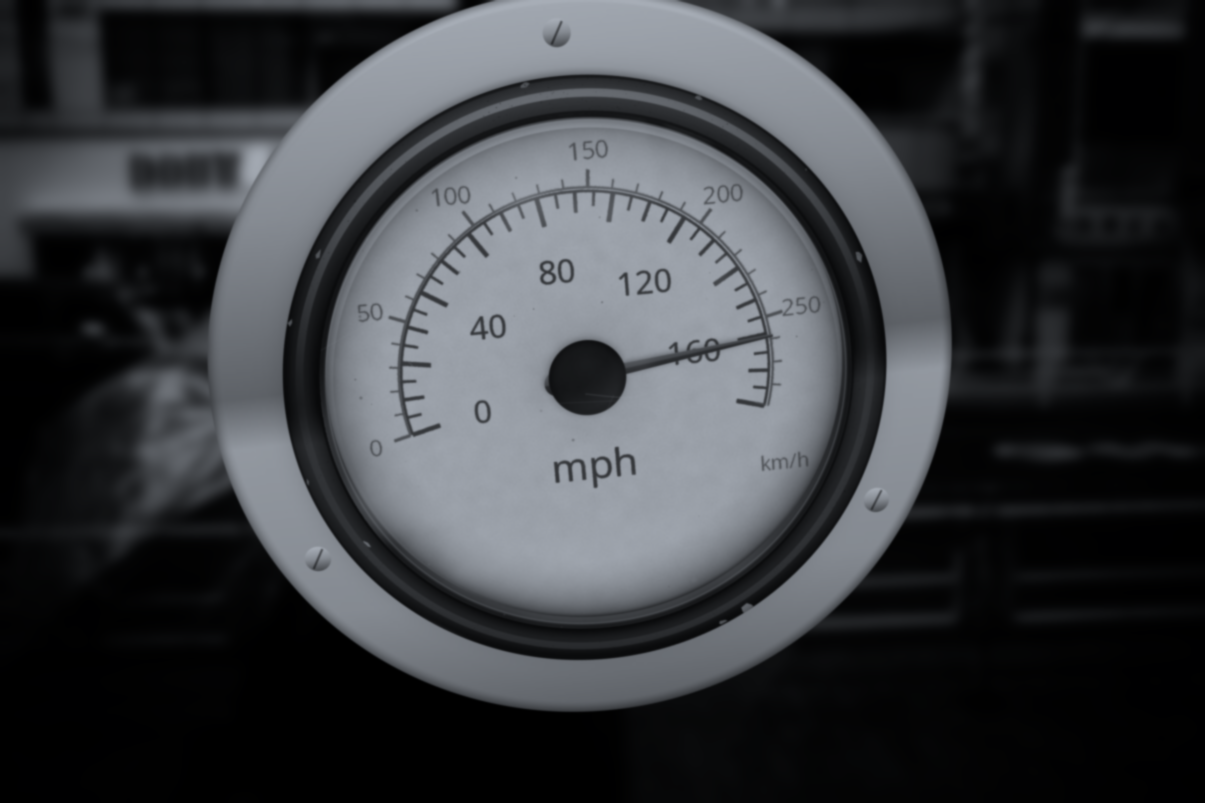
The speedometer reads 160 mph
